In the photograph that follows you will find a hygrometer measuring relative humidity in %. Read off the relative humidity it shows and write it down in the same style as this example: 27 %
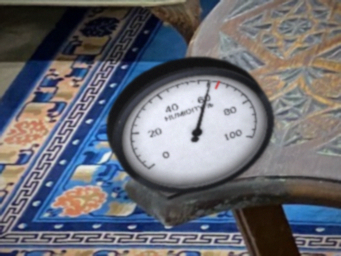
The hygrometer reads 60 %
